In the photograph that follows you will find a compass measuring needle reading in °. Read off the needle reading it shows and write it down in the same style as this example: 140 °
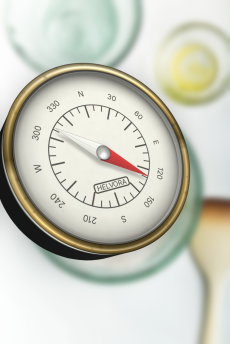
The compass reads 130 °
